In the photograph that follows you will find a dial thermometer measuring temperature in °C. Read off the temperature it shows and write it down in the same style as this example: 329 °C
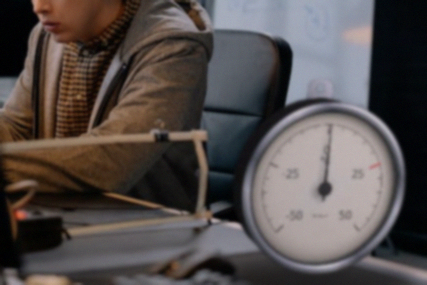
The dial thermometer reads 0 °C
